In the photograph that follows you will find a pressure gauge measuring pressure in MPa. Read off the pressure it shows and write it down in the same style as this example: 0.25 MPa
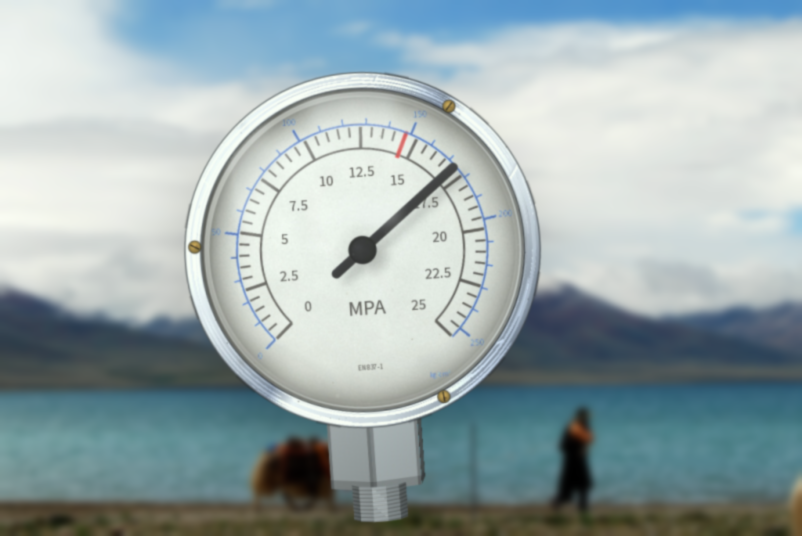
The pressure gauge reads 17 MPa
